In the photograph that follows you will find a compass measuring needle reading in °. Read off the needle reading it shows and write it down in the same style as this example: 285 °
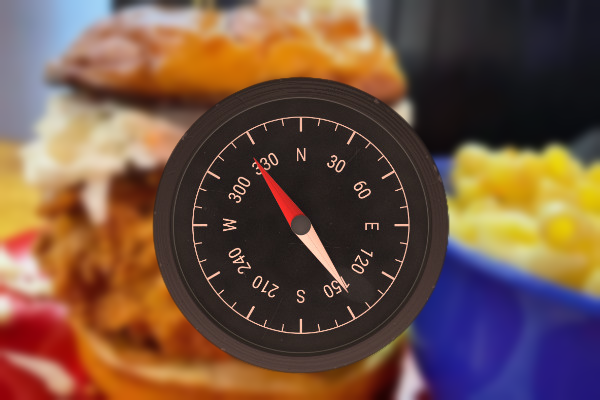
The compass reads 325 °
